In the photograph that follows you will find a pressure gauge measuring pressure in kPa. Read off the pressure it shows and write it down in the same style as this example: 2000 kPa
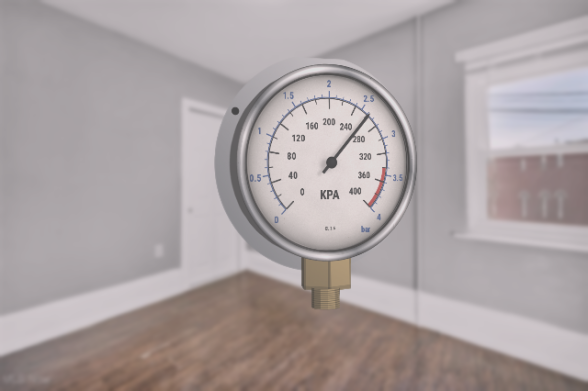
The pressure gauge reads 260 kPa
